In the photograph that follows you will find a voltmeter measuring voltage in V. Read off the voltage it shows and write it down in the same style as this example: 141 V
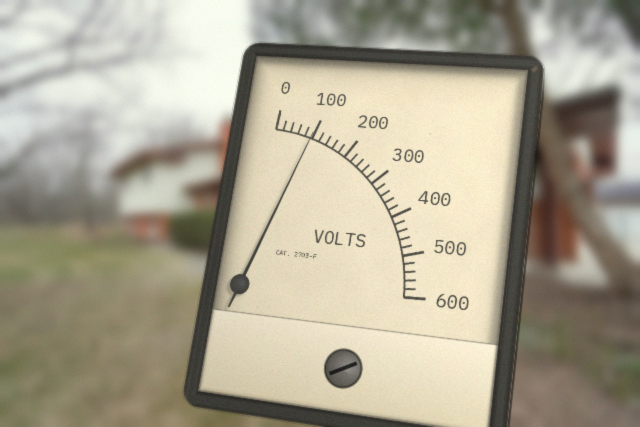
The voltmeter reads 100 V
